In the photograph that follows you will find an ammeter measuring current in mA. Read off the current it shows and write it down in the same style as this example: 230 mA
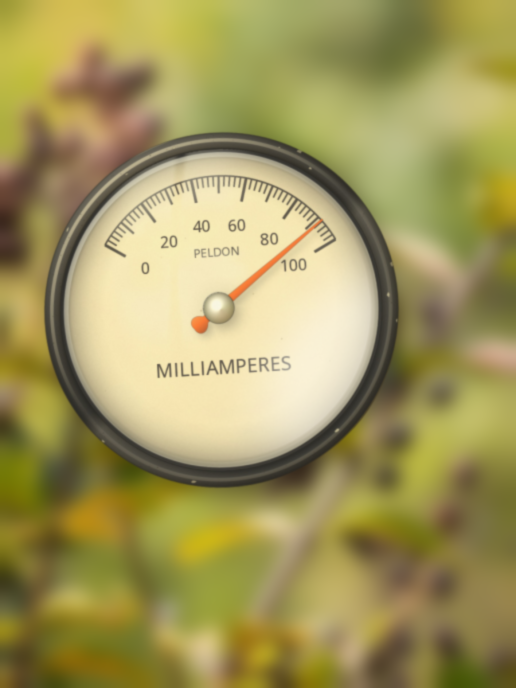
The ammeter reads 92 mA
